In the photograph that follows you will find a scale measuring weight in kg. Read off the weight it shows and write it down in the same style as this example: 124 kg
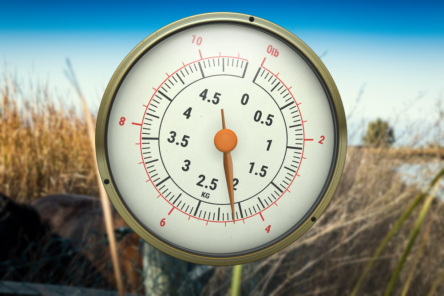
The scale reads 2.1 kg
